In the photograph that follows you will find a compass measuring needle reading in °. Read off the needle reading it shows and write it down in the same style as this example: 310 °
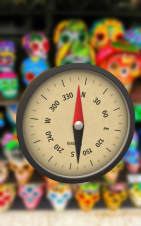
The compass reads 350 °
